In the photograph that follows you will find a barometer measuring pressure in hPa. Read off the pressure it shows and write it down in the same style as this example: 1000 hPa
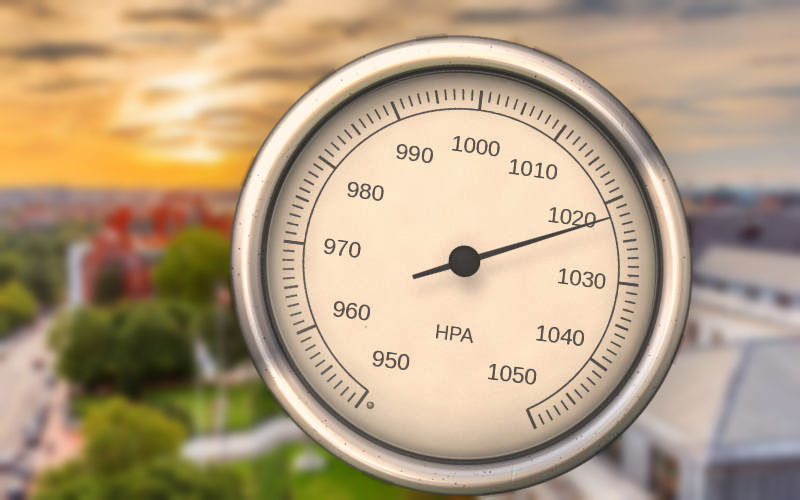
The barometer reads 1022 hPa
